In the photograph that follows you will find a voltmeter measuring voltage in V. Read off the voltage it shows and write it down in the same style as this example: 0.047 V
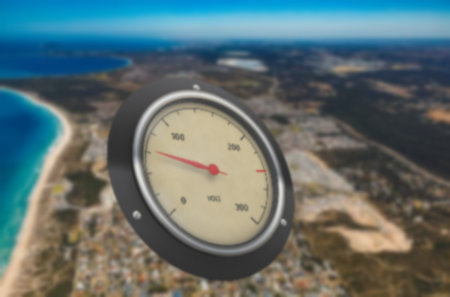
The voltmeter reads 60 V
